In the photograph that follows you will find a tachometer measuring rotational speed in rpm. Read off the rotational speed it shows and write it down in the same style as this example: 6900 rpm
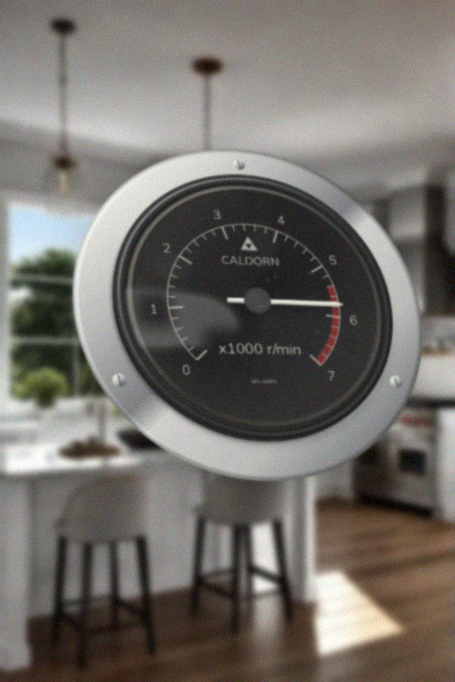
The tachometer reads 5800 rpm
